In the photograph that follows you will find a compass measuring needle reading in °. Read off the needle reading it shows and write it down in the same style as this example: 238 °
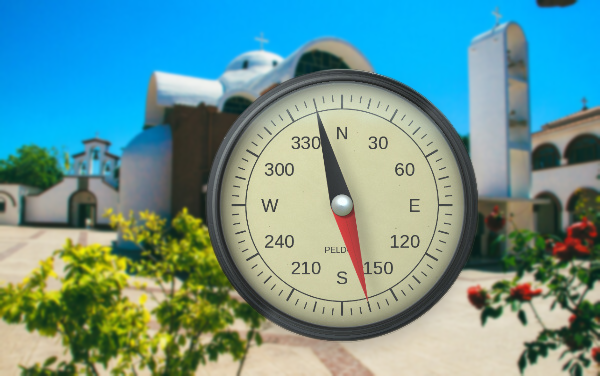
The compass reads 165 °
